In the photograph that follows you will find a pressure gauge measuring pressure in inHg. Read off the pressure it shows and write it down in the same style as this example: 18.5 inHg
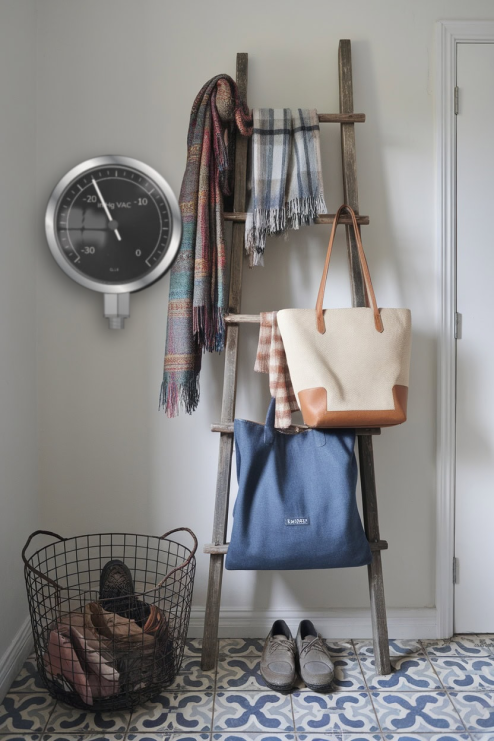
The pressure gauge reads -18 inHg
